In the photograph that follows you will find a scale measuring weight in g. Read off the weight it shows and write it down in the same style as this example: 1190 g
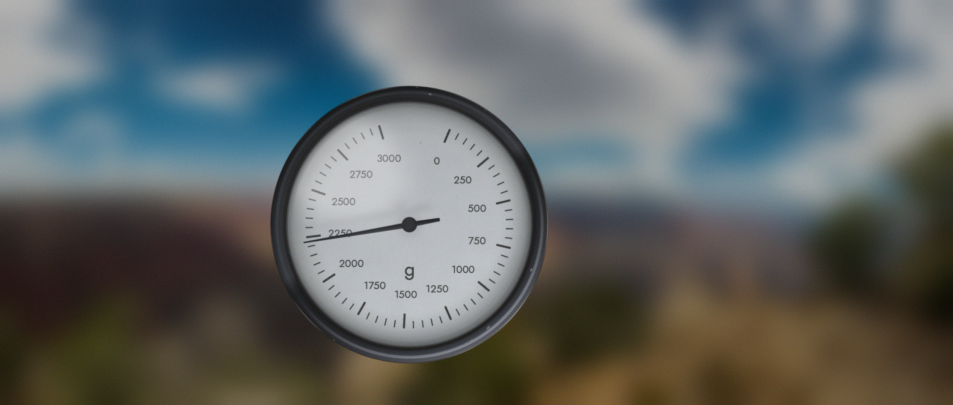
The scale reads 2225 g
